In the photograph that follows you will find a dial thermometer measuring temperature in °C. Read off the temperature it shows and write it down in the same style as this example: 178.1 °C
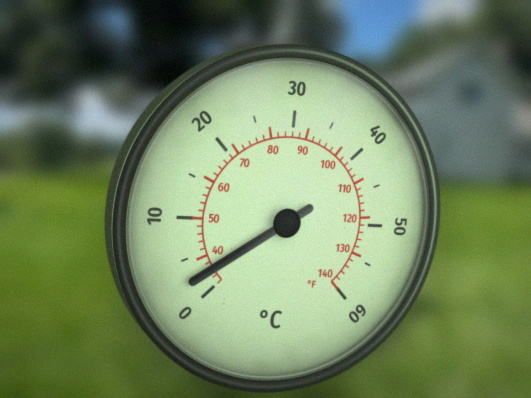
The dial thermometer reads 2.5 °C
